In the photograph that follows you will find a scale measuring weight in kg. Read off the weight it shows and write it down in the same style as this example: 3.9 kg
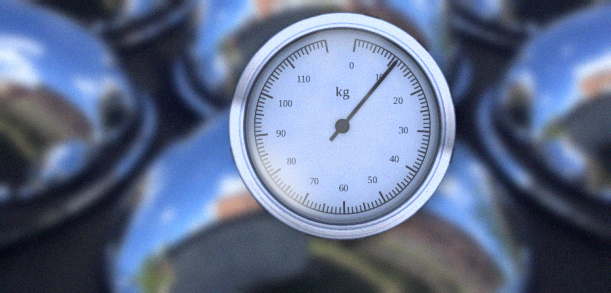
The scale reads 11 kg
